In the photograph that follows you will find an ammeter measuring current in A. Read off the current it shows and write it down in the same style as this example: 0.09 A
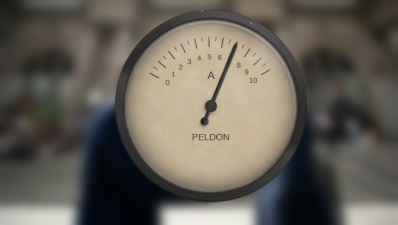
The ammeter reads 7 A
